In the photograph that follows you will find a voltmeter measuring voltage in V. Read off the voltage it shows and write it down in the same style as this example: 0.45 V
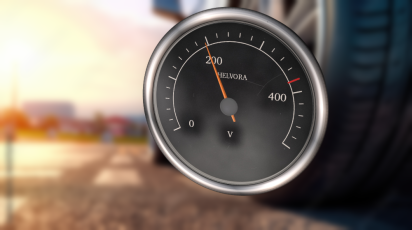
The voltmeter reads 200 V
